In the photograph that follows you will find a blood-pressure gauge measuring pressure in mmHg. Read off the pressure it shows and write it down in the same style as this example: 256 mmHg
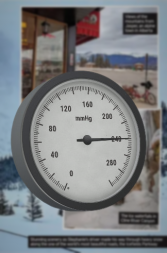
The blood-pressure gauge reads 240 mmHg
